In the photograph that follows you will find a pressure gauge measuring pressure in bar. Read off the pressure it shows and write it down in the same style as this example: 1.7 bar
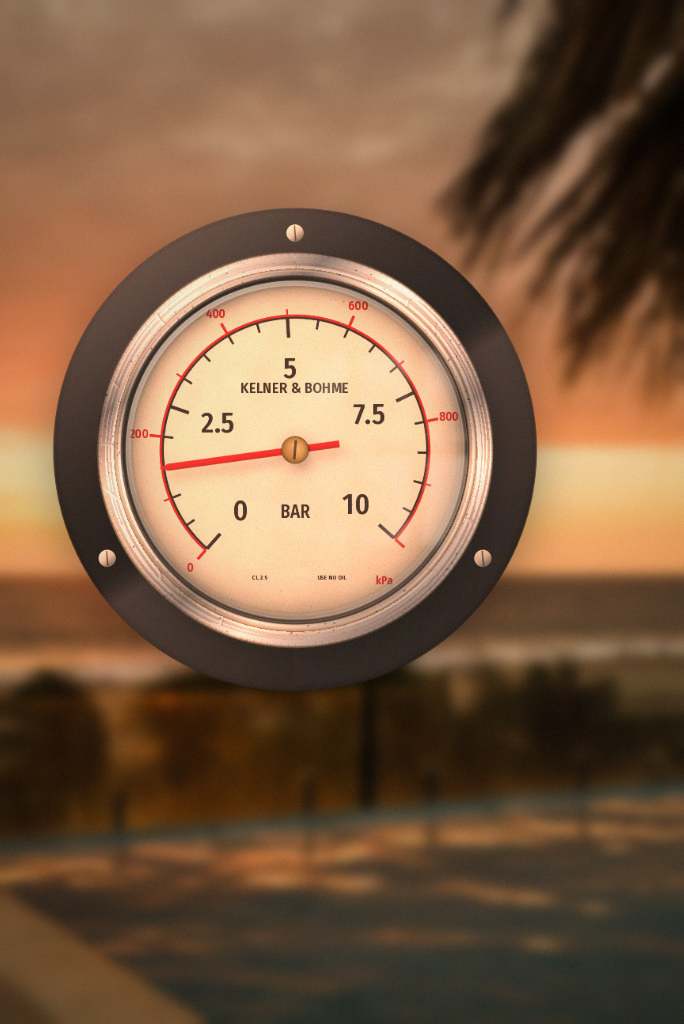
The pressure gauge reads 1.5 bar
